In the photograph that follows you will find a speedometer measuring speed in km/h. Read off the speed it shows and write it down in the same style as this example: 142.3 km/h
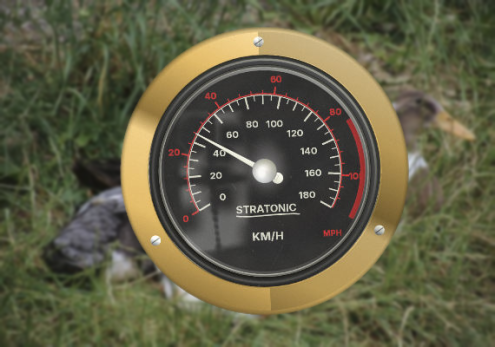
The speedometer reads 45 km/h
